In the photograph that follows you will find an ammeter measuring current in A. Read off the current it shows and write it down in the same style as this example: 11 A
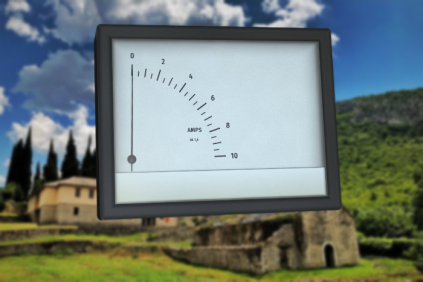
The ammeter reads 0 A
